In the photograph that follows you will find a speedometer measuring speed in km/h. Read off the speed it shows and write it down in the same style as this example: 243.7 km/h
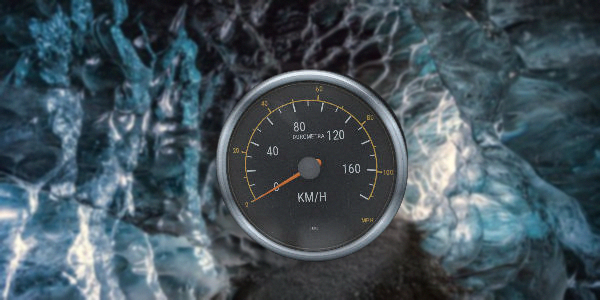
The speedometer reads 0 km/h
